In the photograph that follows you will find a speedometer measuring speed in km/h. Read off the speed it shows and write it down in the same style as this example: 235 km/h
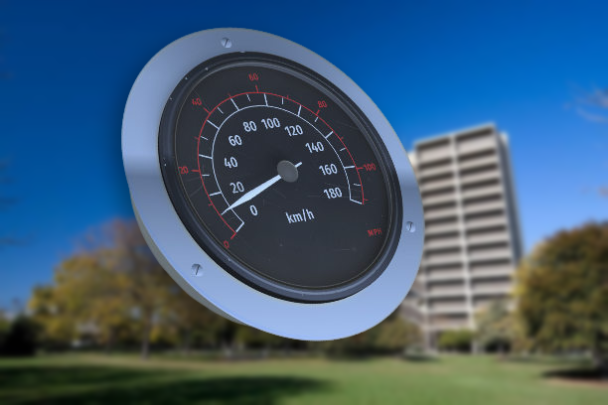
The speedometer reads 10 km/h
